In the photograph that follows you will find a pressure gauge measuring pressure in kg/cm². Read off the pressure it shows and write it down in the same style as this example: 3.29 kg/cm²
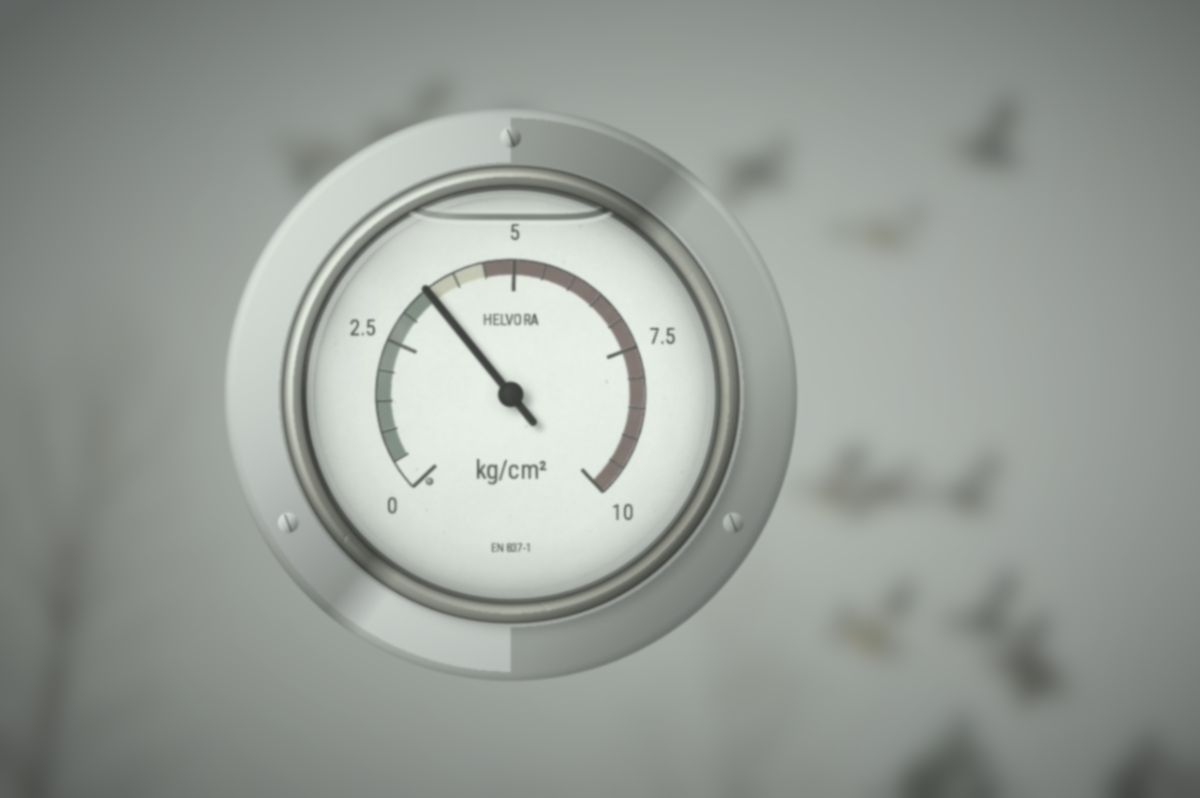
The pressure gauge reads 3.5 kg/cm²
